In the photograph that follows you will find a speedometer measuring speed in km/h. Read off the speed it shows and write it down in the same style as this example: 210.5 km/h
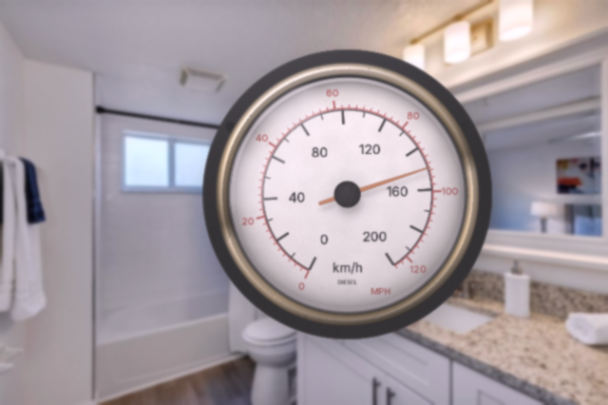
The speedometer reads 150 km/h
